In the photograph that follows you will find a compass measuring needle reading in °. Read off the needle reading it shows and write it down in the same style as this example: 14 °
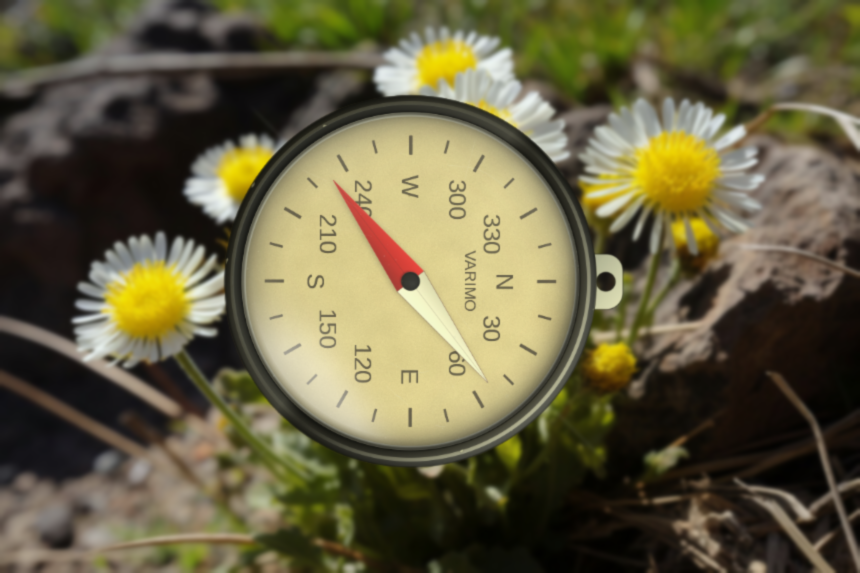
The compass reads 232.5 °
